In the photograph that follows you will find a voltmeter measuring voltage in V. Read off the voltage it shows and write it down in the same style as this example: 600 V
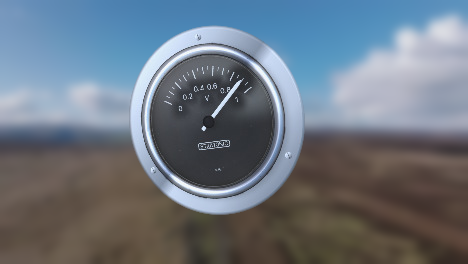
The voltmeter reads 0.9 V
